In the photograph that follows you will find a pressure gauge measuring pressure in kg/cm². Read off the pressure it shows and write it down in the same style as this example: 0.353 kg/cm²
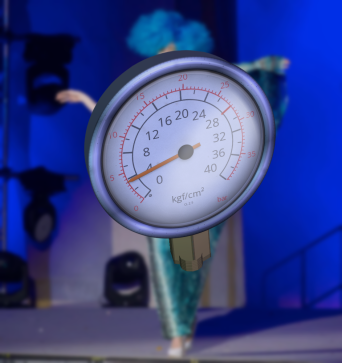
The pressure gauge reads 4 kg/cm²
